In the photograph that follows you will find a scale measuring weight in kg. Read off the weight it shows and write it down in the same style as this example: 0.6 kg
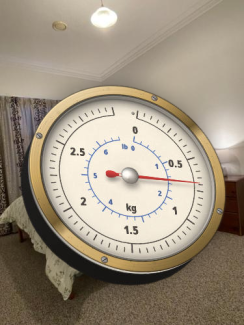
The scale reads 0.7 kg
